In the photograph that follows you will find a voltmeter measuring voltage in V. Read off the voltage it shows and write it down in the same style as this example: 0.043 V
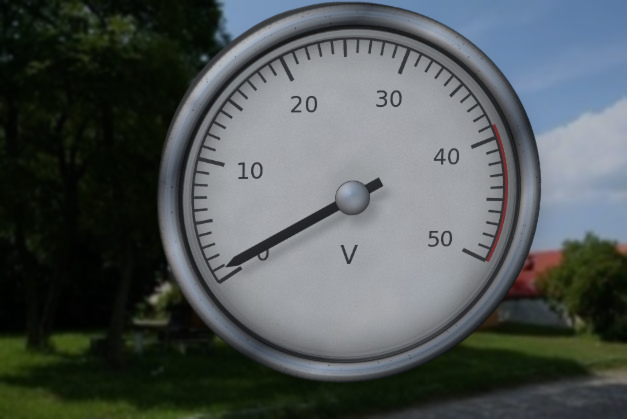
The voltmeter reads 1 V
